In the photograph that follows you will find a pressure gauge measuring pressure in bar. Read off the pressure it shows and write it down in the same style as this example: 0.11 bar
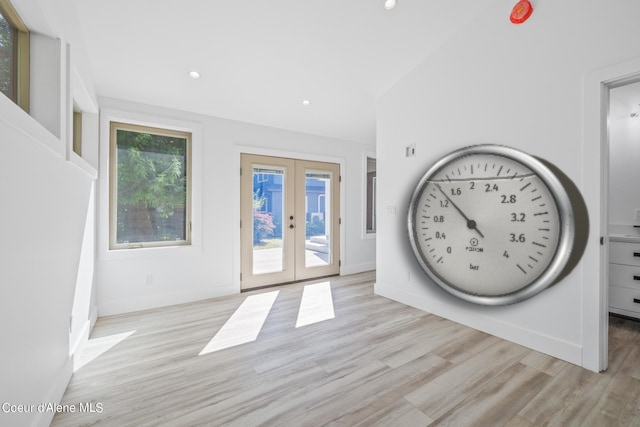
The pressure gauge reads 1.4 bar
